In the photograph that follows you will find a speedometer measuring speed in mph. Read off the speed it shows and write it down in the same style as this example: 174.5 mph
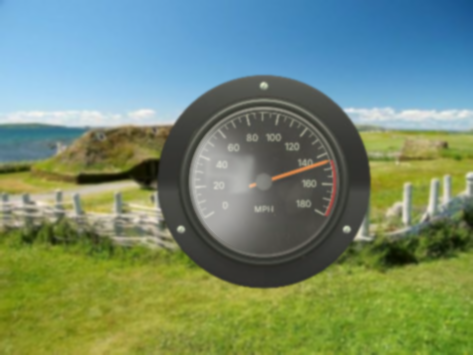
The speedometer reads 145 mph
